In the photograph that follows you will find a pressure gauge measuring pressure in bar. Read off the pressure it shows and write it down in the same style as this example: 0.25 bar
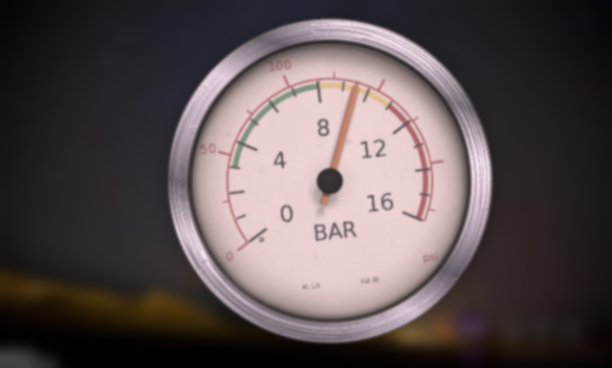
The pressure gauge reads 9.5 bar
